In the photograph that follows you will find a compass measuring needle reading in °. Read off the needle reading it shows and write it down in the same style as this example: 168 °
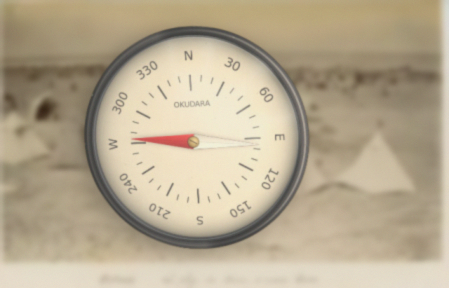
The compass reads 275 °
